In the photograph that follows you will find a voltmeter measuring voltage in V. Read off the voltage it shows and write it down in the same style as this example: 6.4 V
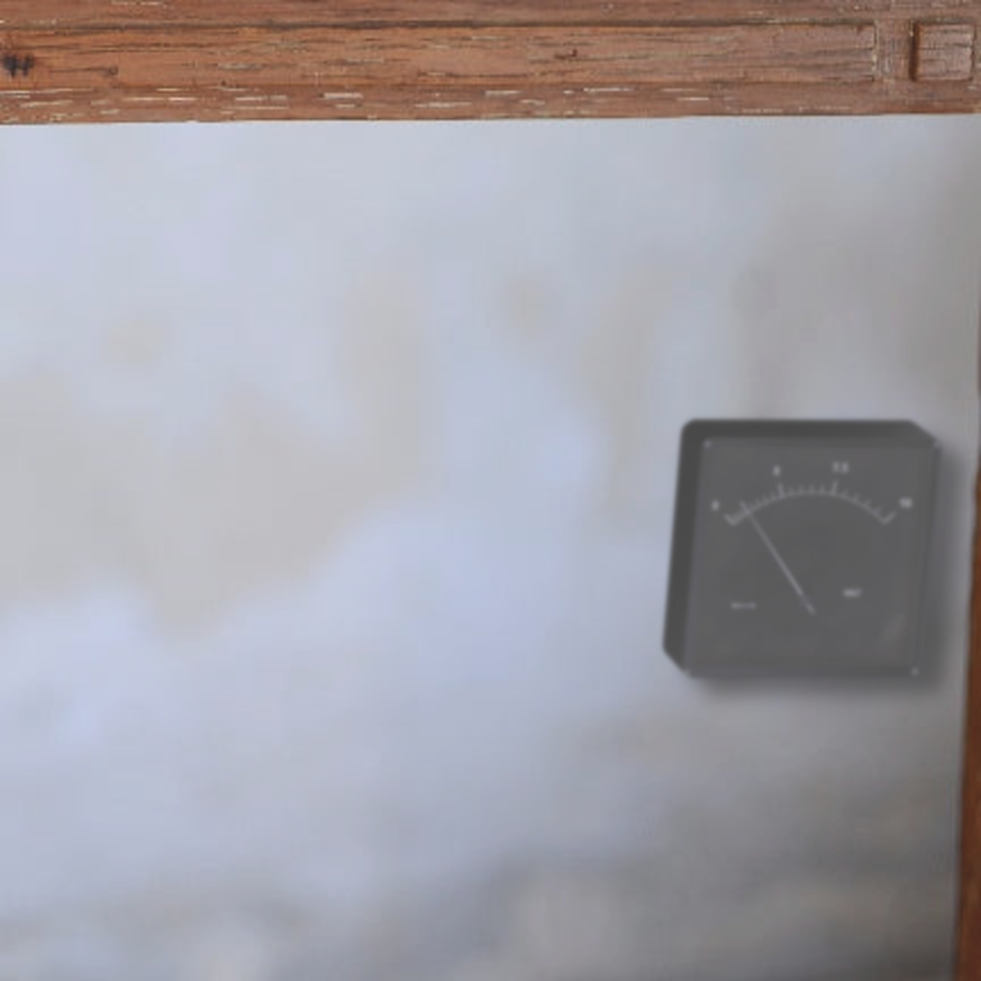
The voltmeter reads 2.5 V
